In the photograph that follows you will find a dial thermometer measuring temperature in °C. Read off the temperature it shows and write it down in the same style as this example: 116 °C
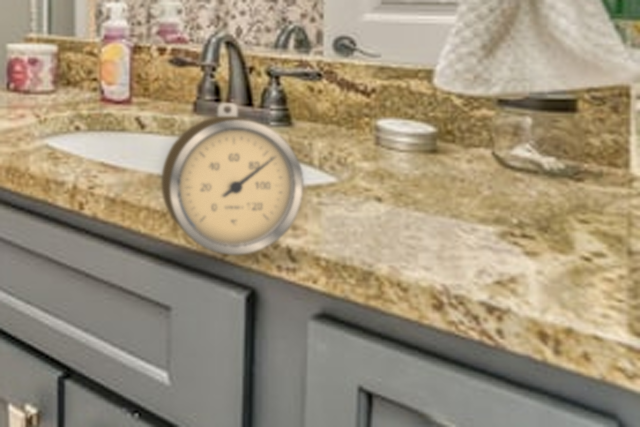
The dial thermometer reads 84 °C
